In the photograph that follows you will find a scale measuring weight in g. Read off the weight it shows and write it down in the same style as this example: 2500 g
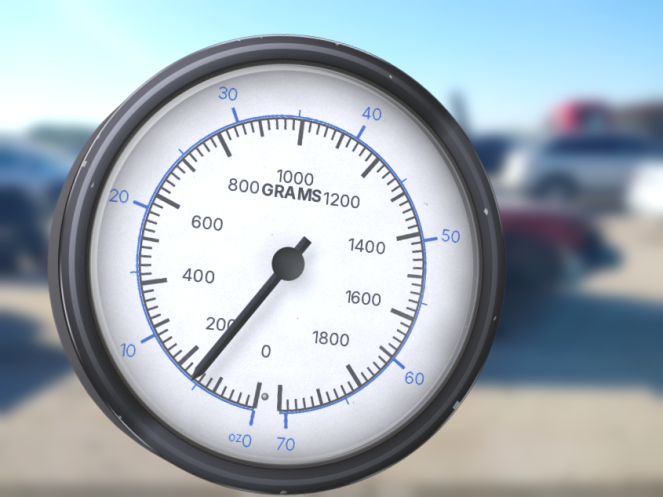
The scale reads 160 g
